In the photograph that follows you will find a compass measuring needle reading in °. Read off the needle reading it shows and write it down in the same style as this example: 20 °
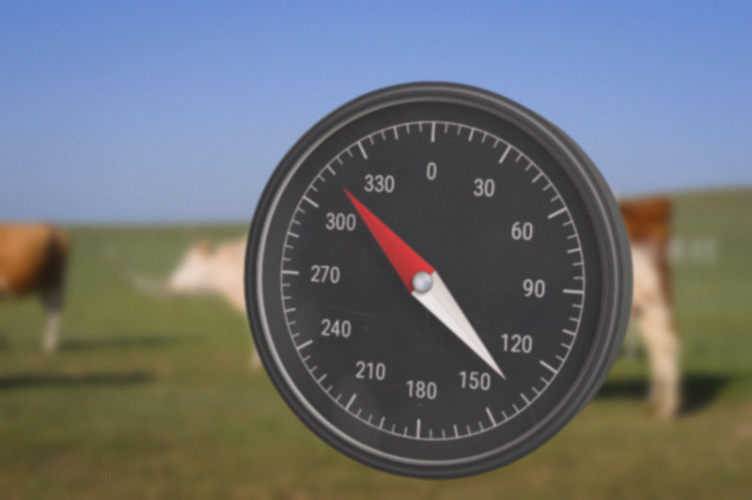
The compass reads 315 °
